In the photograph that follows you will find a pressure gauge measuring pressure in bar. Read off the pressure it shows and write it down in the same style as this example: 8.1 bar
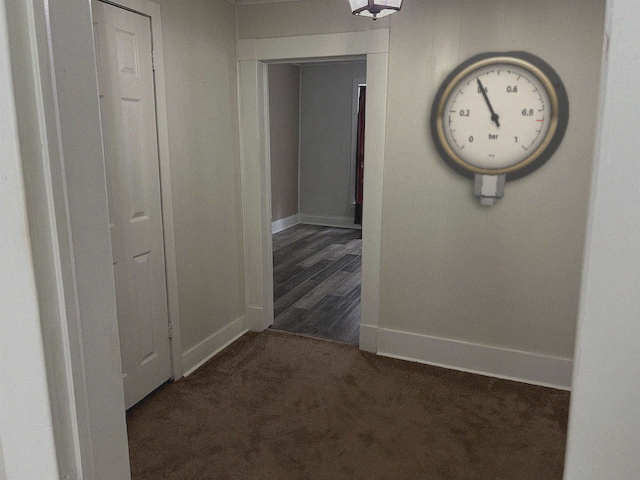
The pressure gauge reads 0.4 bar
